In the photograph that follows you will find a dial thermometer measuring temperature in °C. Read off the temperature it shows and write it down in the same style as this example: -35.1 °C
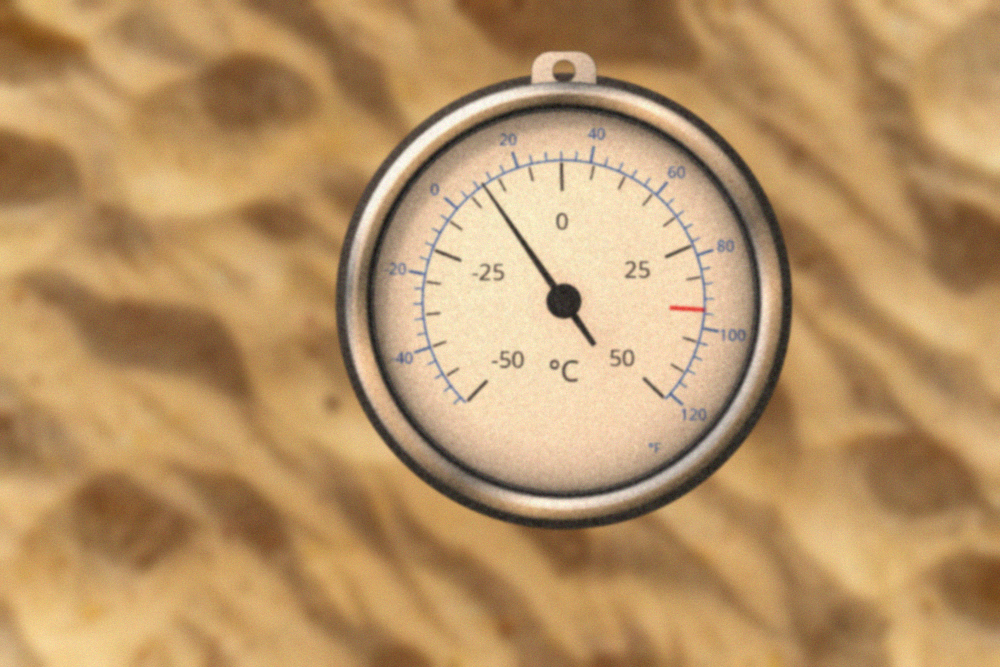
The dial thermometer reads -12.5 °C
